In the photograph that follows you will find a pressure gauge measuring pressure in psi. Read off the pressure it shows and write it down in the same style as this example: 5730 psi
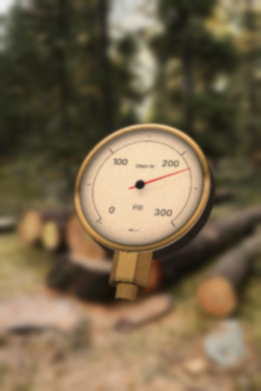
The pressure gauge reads 225 psi
